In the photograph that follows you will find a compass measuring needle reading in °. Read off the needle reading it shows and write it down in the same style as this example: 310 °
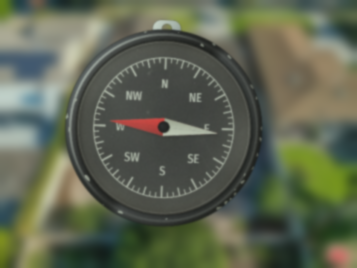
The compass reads 275 °
